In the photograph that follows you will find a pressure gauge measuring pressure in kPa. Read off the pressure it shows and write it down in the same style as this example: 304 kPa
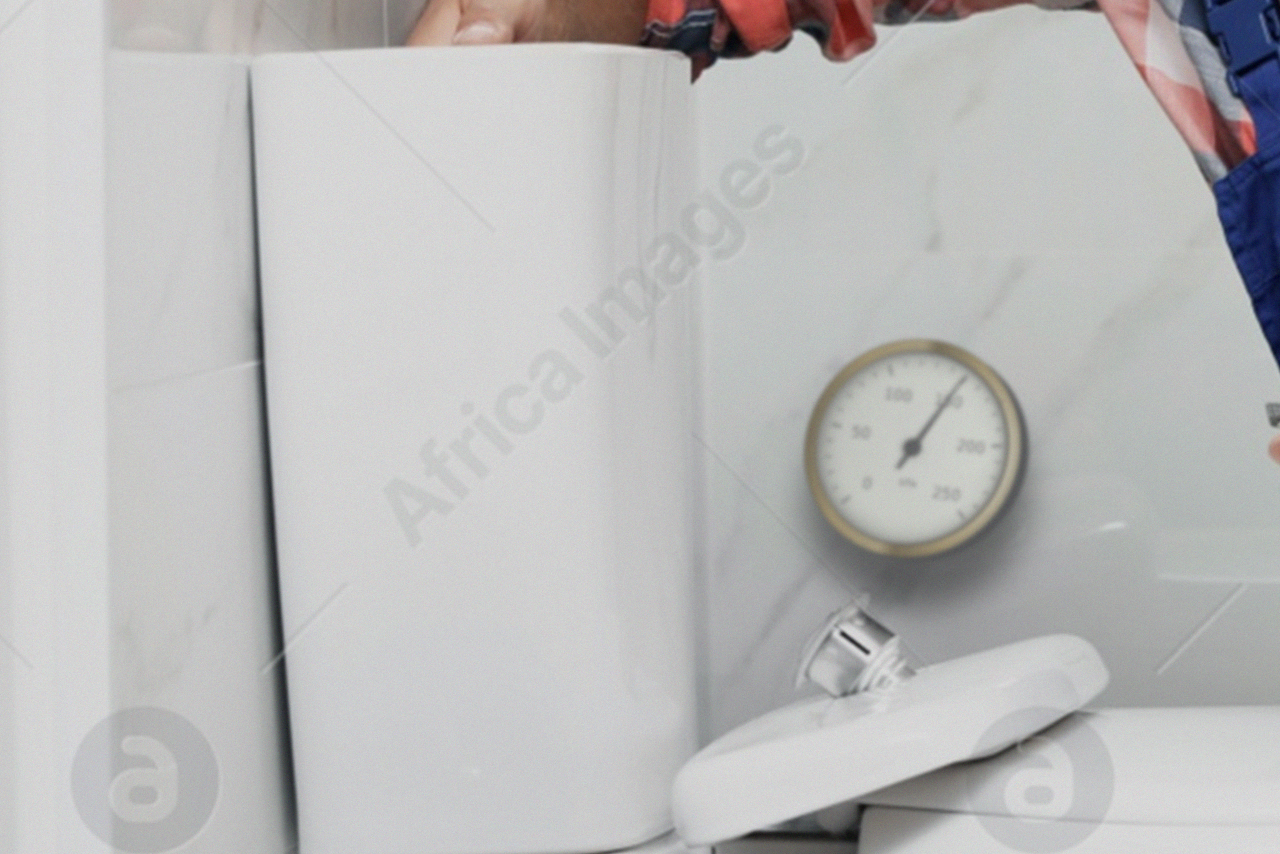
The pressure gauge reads 150 kPa
